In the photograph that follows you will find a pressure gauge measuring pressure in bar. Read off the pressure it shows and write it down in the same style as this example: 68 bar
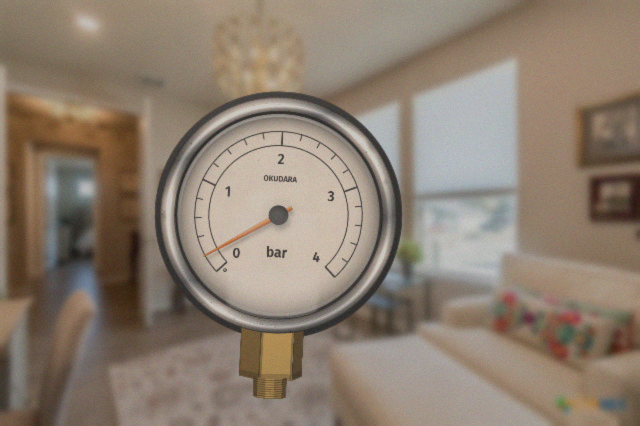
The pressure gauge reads 0.2 bar
